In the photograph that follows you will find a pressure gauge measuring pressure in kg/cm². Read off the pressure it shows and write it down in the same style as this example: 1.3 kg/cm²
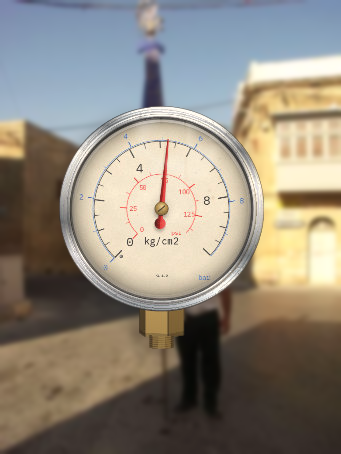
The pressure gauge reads 5.25 kg/cm²
